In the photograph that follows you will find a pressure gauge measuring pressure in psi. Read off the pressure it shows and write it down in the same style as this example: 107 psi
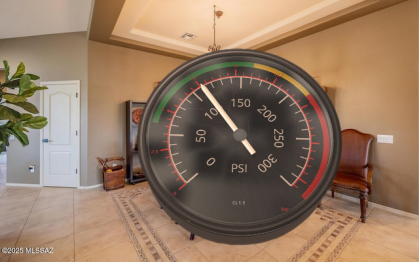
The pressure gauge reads 110 psi
